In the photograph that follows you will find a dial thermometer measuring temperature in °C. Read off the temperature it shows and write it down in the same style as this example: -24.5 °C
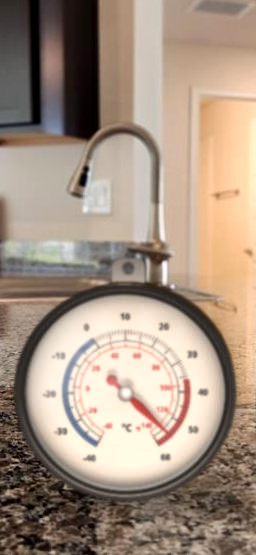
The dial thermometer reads 55 °C
